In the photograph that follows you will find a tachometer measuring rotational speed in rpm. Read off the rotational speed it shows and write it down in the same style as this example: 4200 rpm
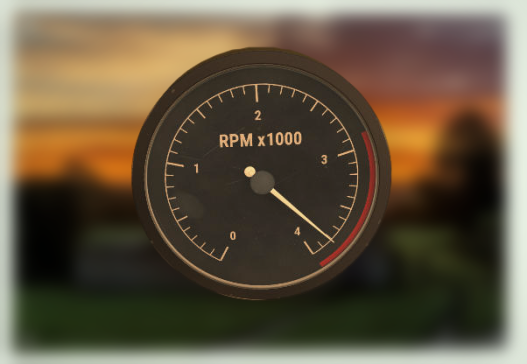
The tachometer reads 3800 rpm
